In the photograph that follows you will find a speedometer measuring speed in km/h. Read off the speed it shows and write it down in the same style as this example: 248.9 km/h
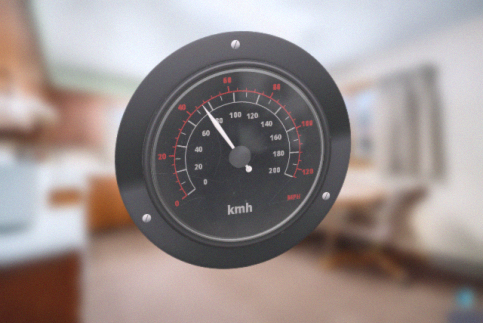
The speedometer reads 75 km/h
